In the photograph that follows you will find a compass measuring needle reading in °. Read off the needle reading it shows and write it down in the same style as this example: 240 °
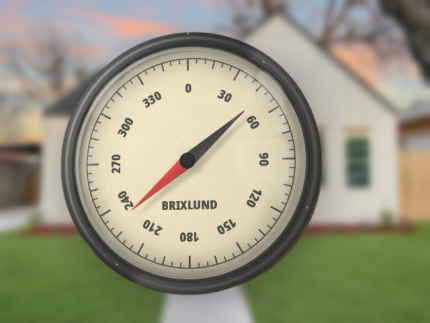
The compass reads 230 °
